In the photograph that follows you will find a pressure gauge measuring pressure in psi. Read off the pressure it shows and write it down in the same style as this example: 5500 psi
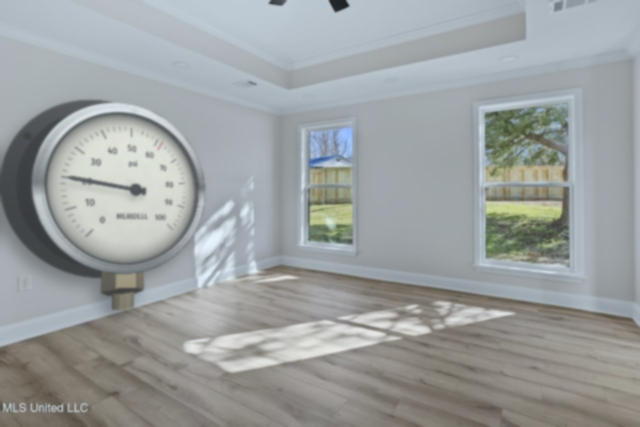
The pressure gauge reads 20 psi
